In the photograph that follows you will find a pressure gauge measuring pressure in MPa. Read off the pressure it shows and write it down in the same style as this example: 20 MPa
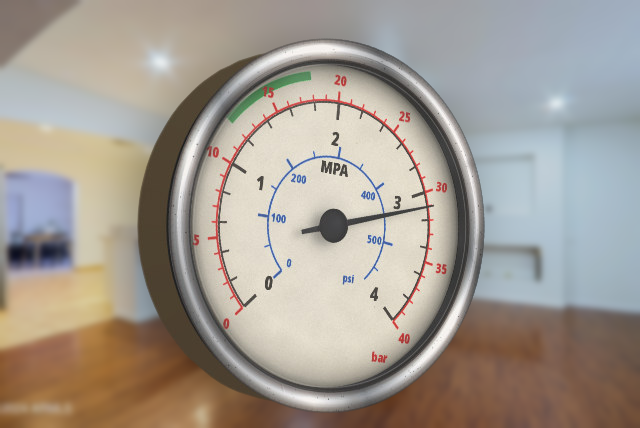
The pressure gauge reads 3.1 MPa
